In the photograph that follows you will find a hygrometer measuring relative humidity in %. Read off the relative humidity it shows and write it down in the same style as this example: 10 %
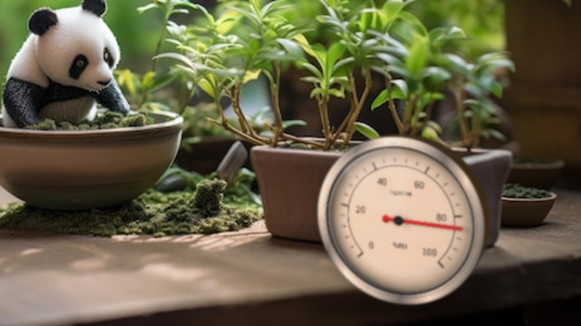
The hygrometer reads 84 %
